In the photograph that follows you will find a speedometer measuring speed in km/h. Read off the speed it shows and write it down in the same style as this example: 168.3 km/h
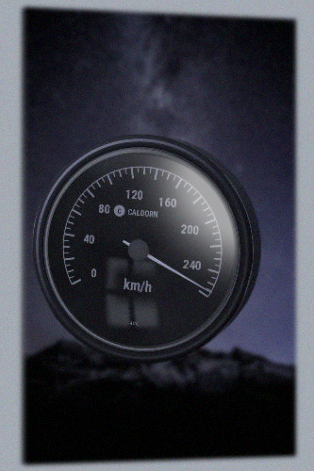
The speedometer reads 255 km/h
